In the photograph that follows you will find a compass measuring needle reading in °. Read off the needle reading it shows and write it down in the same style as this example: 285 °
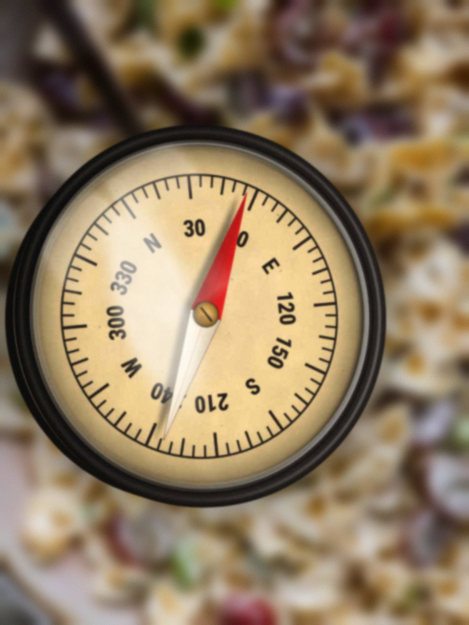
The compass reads 55 °
